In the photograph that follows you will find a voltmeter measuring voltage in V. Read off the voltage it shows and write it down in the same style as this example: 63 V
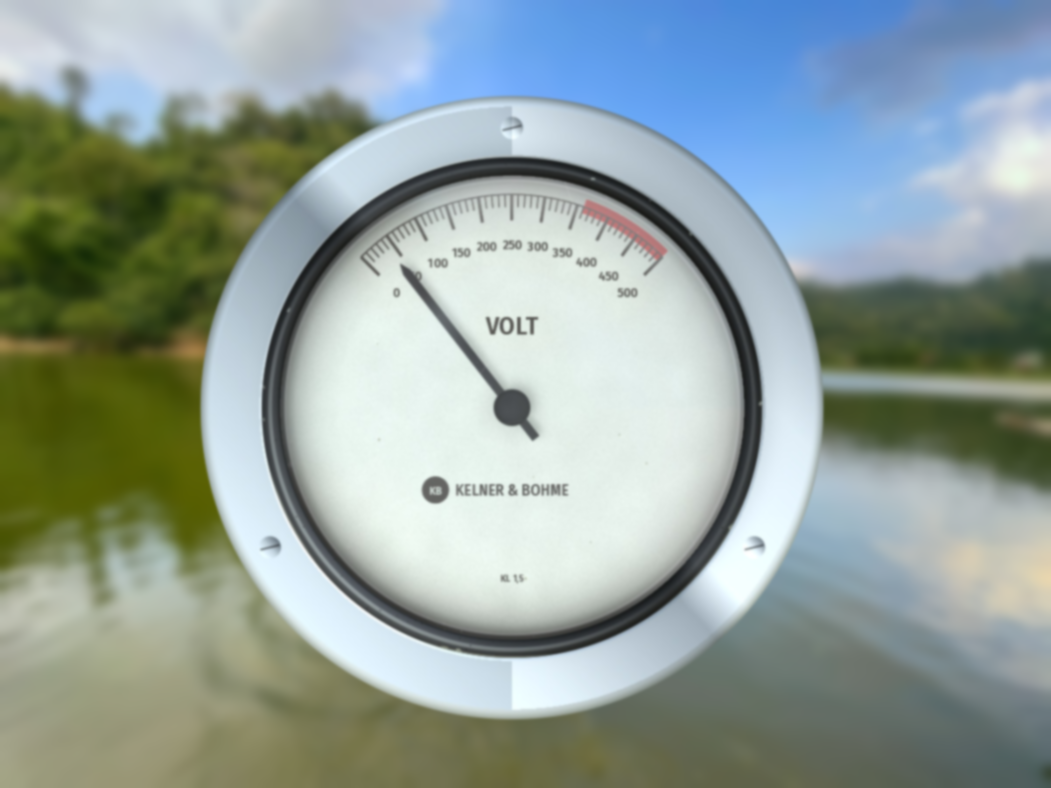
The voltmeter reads 40 V
